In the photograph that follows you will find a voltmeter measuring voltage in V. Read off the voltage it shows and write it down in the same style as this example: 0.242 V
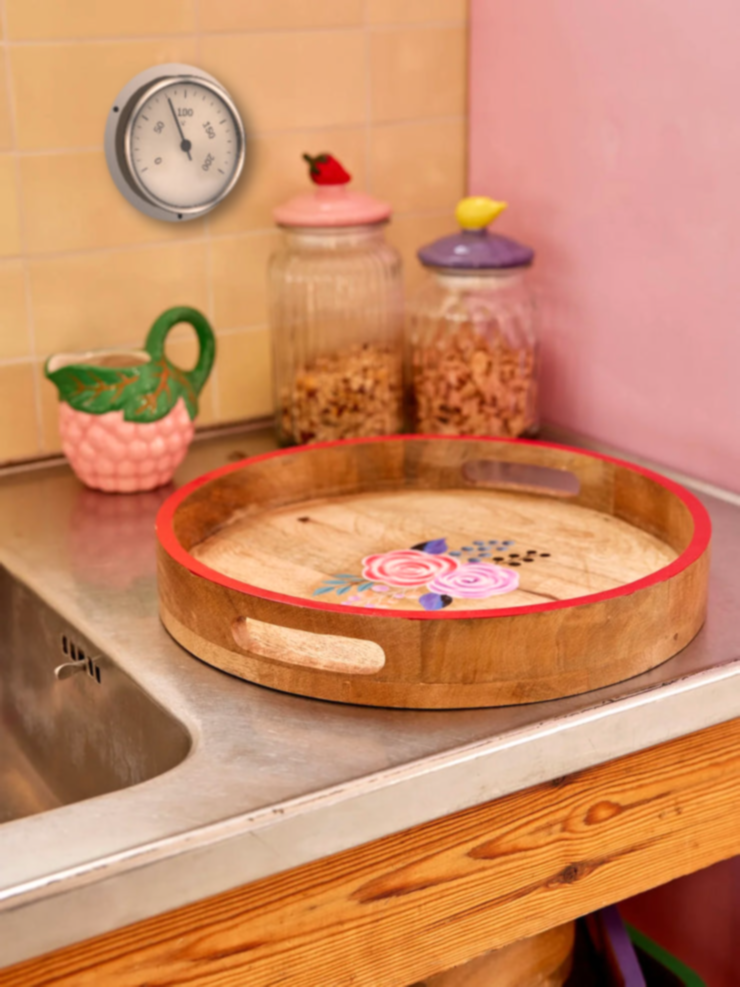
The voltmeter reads 80 V
